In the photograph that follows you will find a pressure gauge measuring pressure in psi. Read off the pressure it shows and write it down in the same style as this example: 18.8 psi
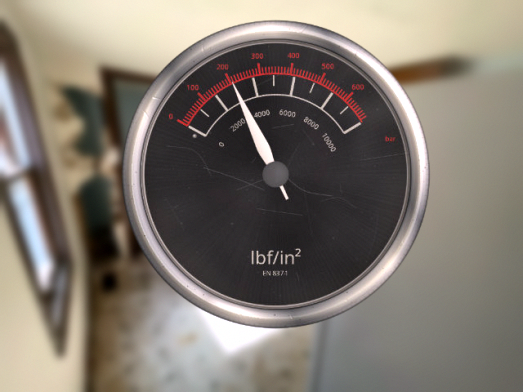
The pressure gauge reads 3000 psi
